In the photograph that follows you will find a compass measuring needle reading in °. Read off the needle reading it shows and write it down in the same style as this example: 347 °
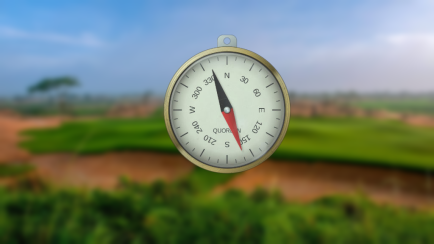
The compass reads 160 °
